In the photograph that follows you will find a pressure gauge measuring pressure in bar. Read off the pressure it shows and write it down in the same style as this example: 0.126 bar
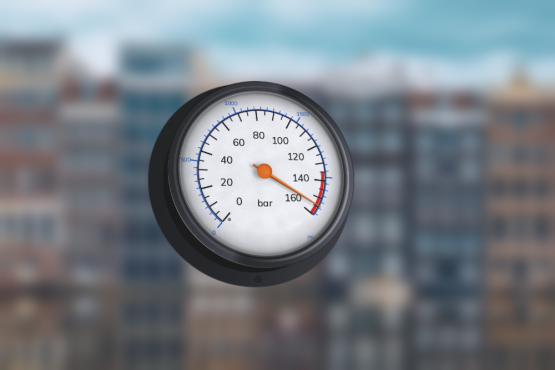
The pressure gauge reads 155 bar
